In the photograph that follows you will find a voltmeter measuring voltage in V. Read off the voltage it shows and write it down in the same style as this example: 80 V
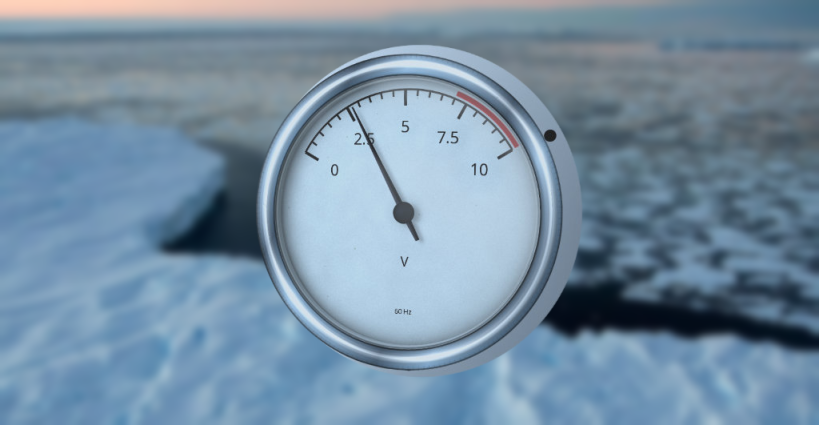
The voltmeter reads 2.75 V
